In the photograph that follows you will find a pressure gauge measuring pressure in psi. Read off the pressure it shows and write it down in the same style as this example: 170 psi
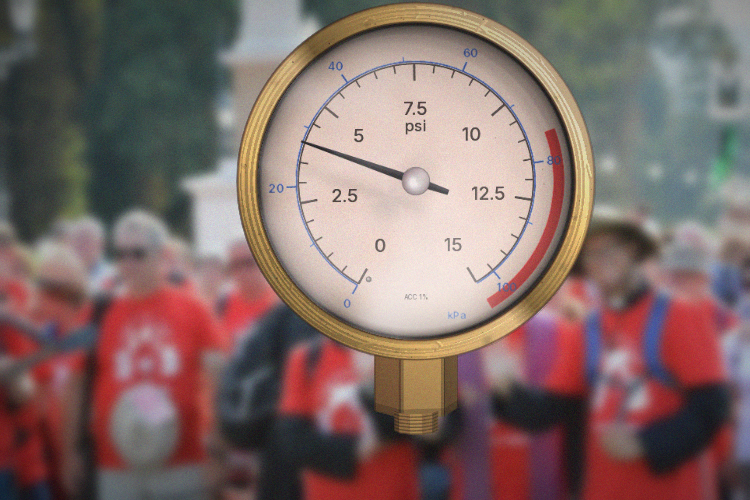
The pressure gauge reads 4 psi
